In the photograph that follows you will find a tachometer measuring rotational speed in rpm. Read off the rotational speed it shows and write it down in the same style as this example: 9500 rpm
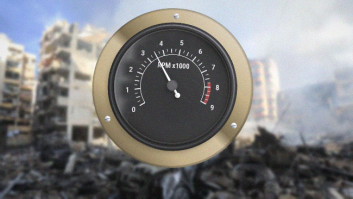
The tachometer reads 3500 rpm
